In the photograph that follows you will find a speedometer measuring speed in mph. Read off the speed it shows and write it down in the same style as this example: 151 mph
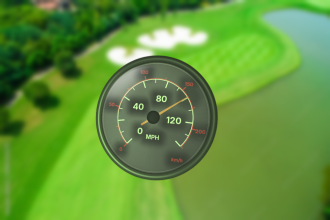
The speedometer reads 100 mph
